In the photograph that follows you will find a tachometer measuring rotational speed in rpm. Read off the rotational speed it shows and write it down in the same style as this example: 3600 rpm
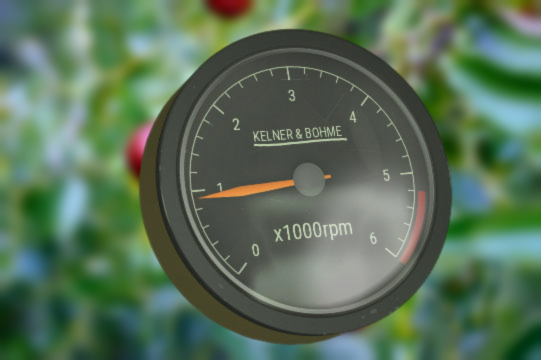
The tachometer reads 900 rpm
